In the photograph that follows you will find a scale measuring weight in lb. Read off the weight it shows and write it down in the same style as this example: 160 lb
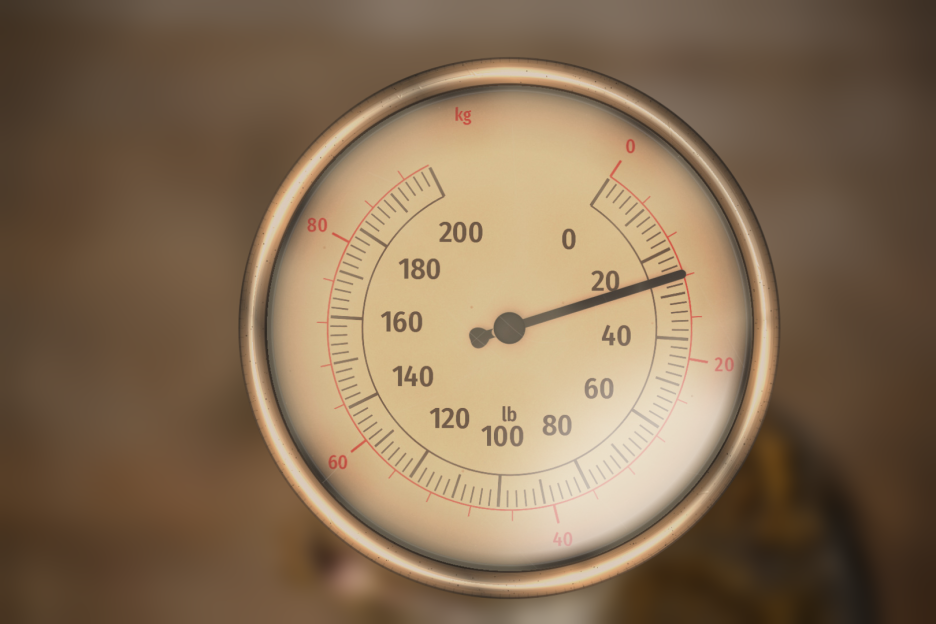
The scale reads 26 lb
